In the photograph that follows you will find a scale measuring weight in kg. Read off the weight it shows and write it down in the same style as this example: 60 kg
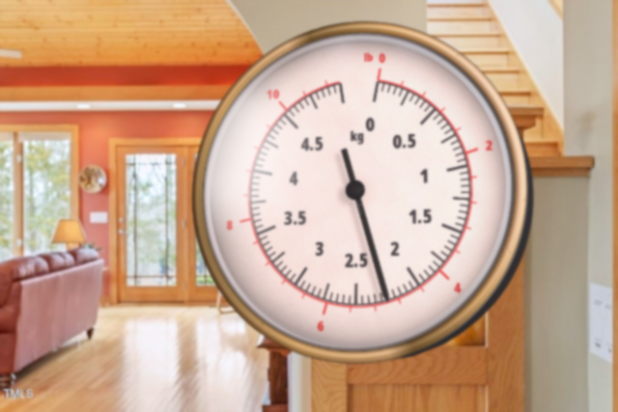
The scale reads 2.25 kg
